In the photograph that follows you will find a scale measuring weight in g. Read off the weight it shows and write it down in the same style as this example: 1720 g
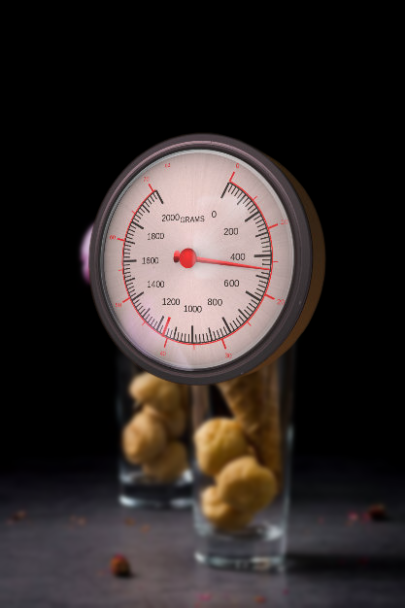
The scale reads 460 g
